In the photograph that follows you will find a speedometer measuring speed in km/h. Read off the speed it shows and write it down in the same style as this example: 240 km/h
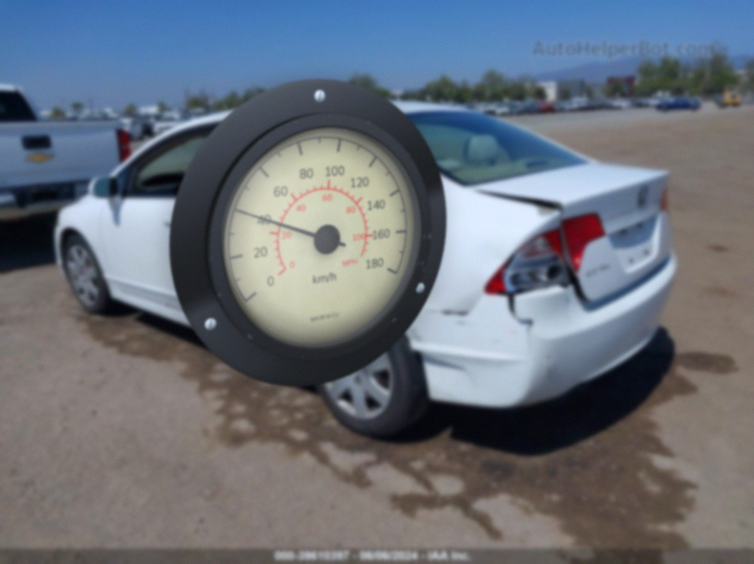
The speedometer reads 40 km/h
